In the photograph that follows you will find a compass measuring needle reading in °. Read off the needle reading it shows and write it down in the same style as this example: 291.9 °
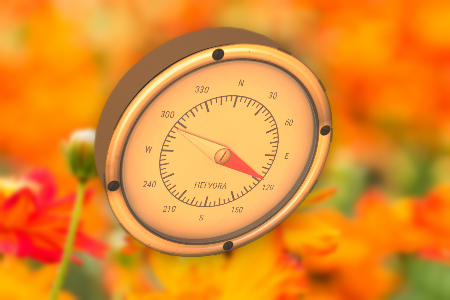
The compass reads 115 °
